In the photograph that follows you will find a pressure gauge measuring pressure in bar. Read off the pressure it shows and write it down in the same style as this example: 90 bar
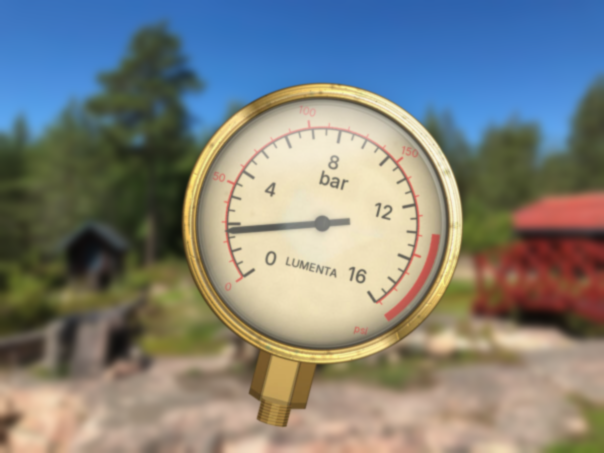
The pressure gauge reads 1.75 bar
